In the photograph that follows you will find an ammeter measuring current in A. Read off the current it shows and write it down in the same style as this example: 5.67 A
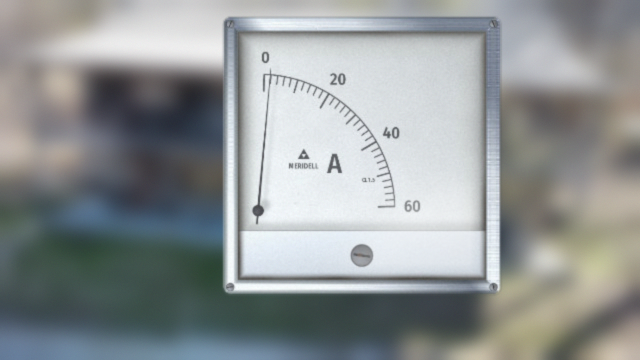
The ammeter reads 2 A
